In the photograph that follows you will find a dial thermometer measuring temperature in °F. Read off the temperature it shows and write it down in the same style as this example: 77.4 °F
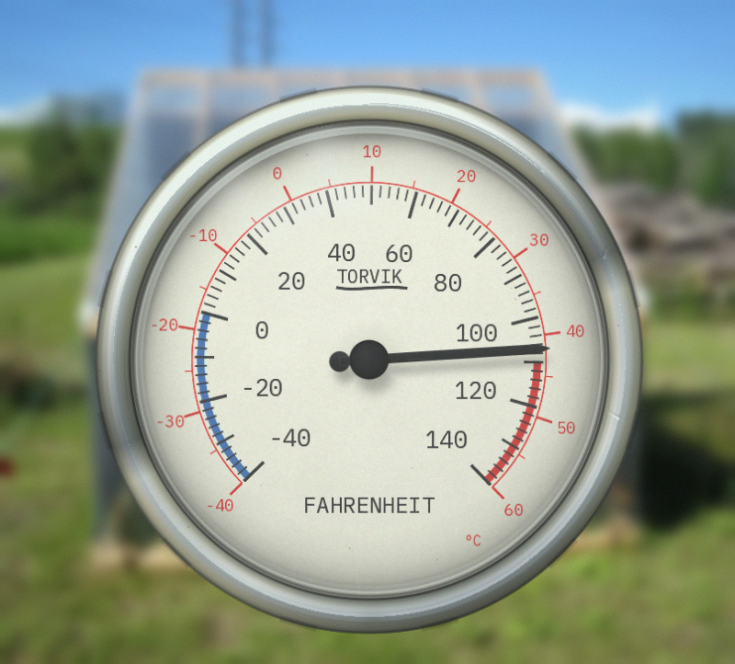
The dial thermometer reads 107 °F
